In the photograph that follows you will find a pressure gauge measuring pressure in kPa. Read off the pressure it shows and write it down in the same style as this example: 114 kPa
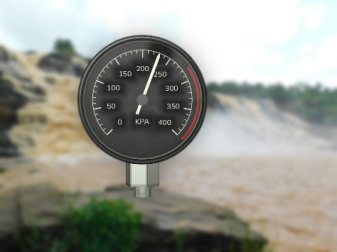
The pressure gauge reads 230 kPa
